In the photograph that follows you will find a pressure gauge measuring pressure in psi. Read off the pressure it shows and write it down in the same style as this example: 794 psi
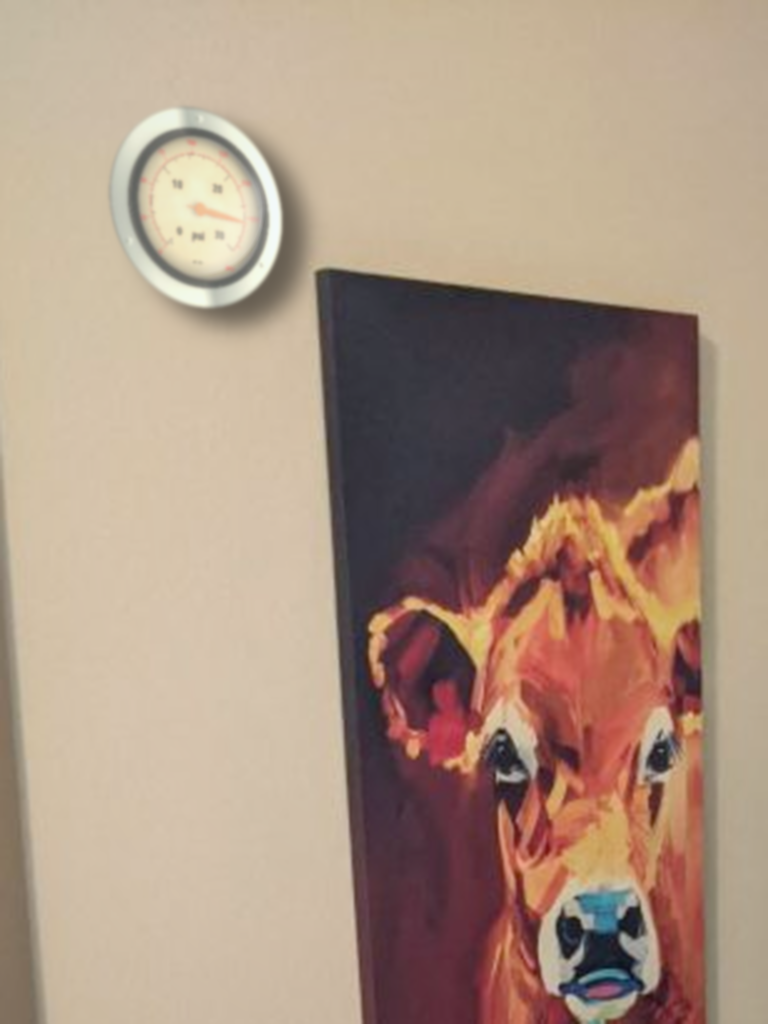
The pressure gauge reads 26 psi
